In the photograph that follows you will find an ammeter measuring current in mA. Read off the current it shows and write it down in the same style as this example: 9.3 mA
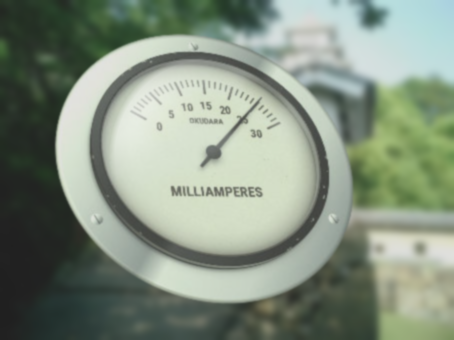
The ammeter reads 25 mA
